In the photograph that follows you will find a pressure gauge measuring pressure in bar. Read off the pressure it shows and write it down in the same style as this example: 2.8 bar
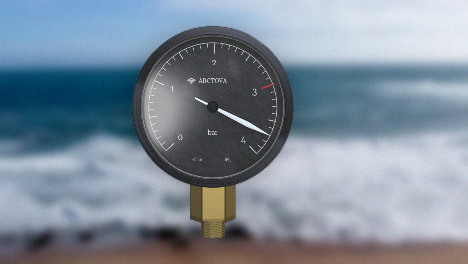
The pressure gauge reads 3.7 bar
